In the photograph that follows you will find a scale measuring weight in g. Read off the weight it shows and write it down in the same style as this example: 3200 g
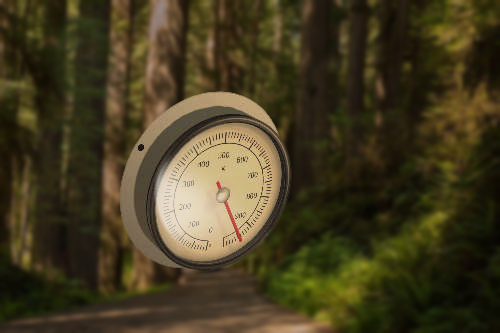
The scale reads 950 g
